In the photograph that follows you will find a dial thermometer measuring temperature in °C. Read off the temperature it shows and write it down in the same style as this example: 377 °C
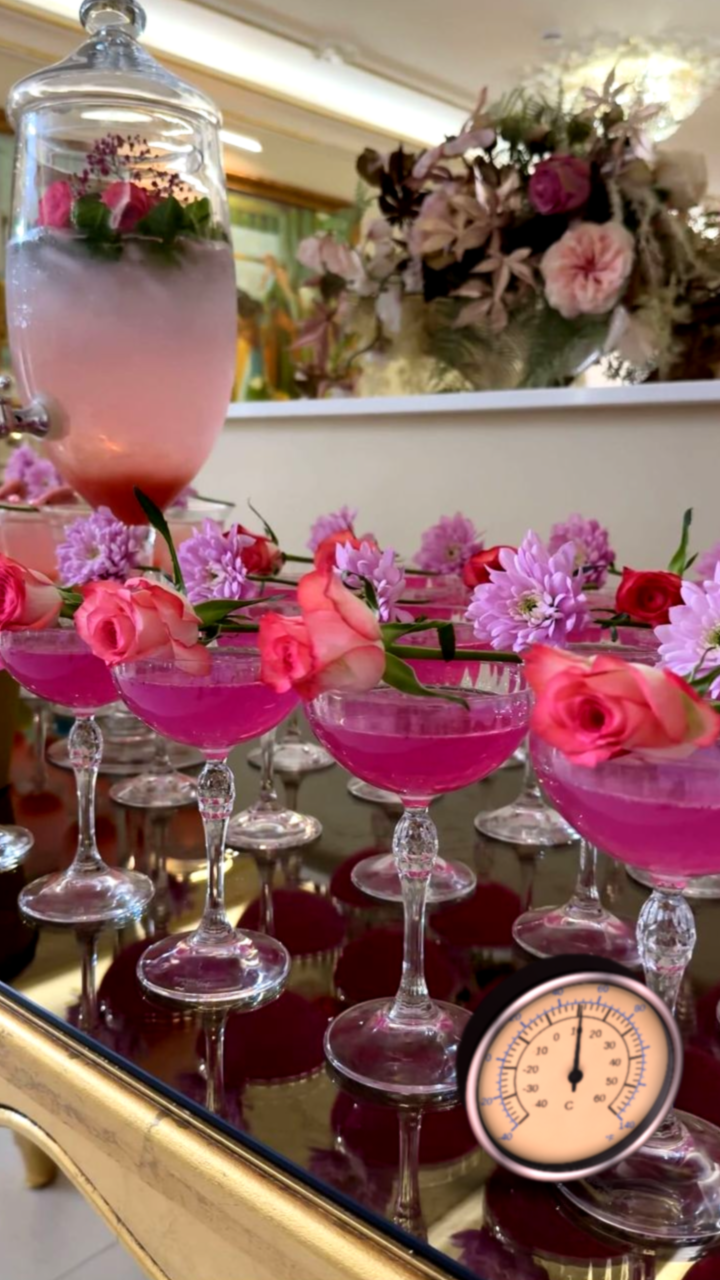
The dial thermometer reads 10 °C
